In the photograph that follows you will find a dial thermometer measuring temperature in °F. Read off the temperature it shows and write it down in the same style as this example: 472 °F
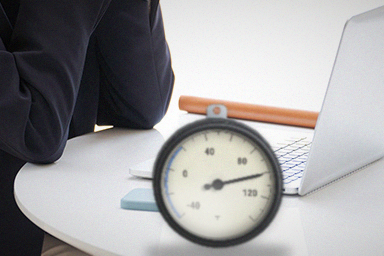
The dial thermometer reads 100 °F
